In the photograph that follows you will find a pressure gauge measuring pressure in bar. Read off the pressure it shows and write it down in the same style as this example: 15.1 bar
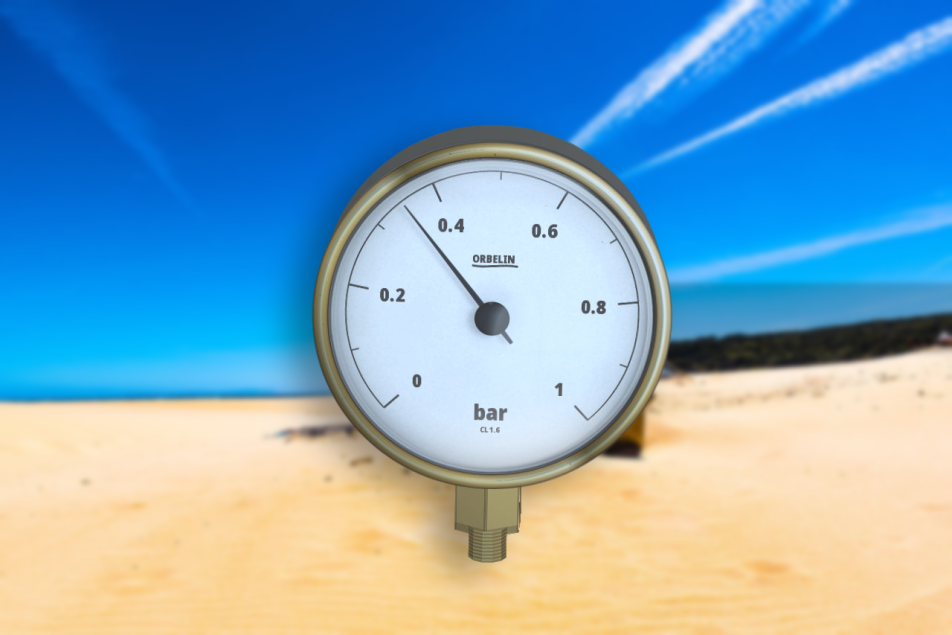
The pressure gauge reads 0.35 bar
